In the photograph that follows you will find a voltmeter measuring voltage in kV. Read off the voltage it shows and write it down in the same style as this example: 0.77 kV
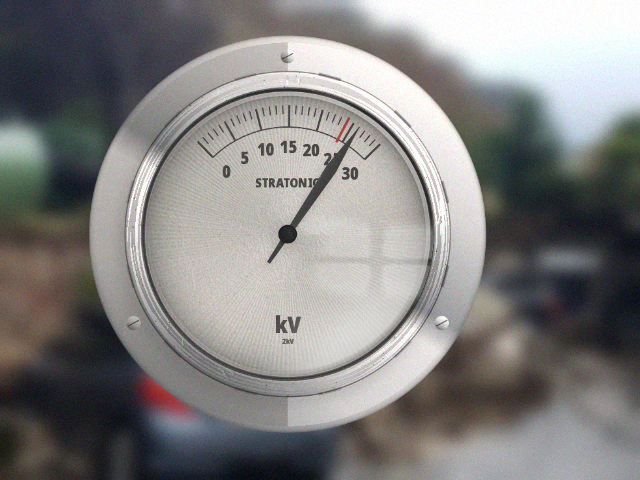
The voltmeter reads 26 kV
